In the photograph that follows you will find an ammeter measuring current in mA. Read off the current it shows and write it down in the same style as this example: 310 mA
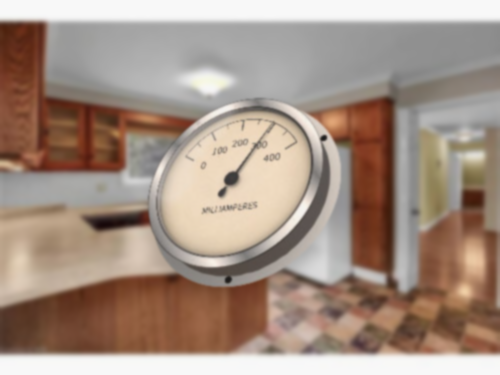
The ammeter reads 300 mA
